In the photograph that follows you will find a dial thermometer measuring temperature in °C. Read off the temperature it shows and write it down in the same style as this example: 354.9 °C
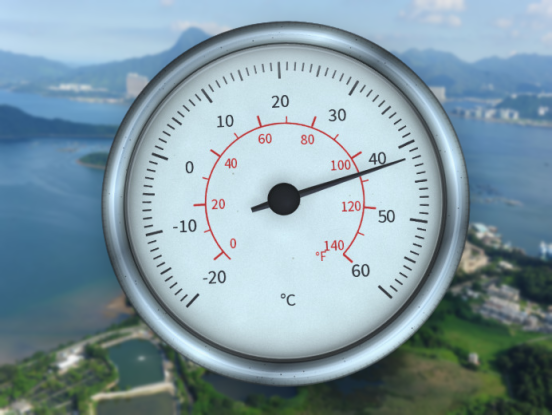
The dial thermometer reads 42 °C
